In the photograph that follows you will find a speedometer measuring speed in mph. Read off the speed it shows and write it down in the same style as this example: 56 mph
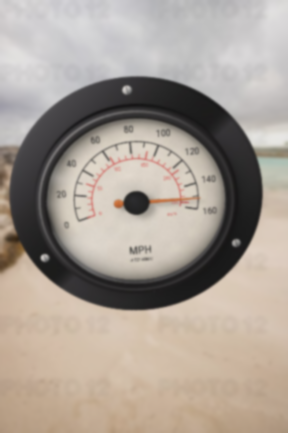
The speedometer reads 150 mph
